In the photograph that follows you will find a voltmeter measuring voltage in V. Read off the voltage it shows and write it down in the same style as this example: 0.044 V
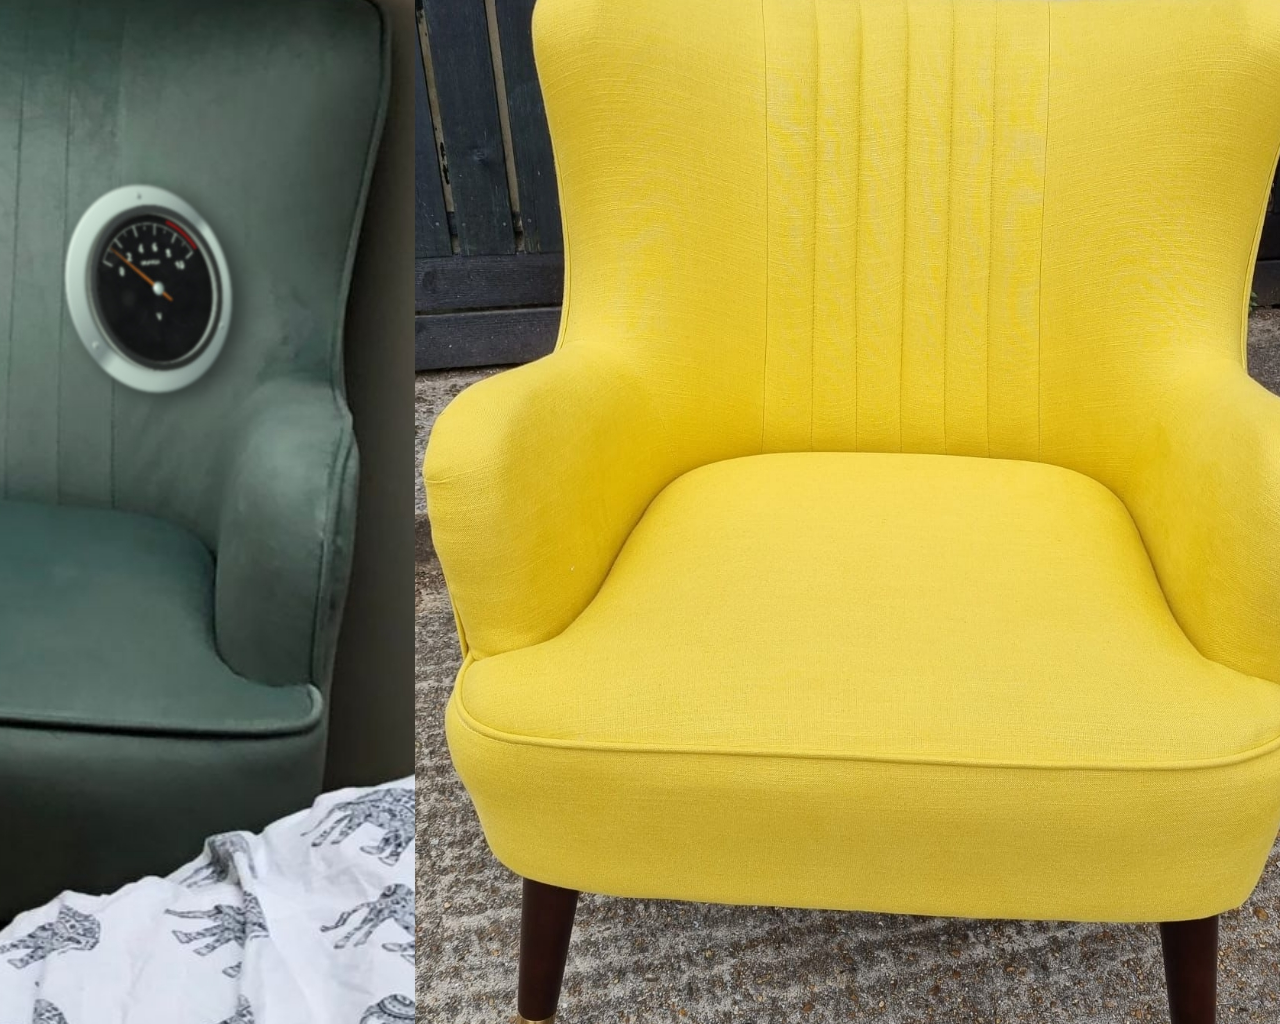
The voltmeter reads 1 V
